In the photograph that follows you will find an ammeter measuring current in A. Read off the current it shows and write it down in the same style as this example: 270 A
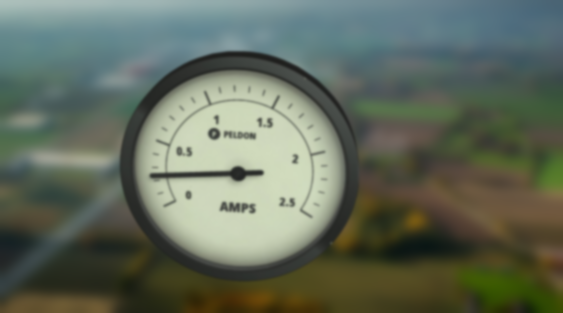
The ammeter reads 0.25 A
